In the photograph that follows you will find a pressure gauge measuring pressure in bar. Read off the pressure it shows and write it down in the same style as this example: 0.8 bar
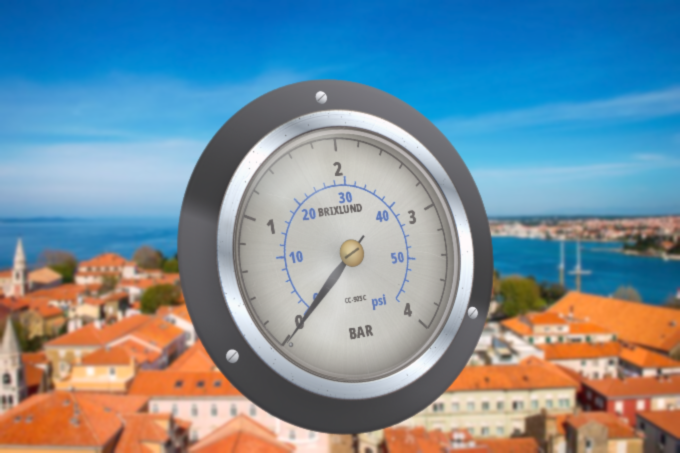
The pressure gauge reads 0 bar
